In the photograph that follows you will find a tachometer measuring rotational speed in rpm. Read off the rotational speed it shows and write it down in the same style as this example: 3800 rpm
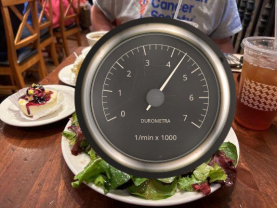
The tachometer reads 4400 rpm
